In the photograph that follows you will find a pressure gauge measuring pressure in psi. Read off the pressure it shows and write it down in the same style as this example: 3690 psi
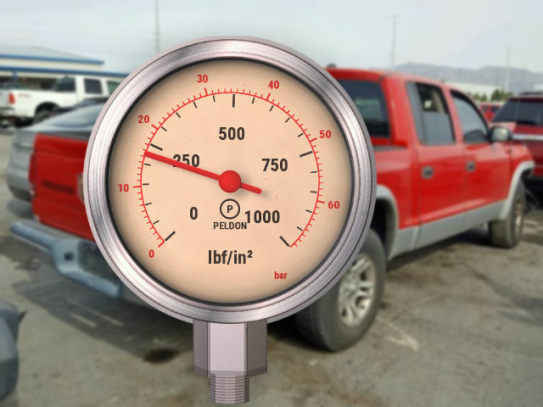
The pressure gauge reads 225 psi
